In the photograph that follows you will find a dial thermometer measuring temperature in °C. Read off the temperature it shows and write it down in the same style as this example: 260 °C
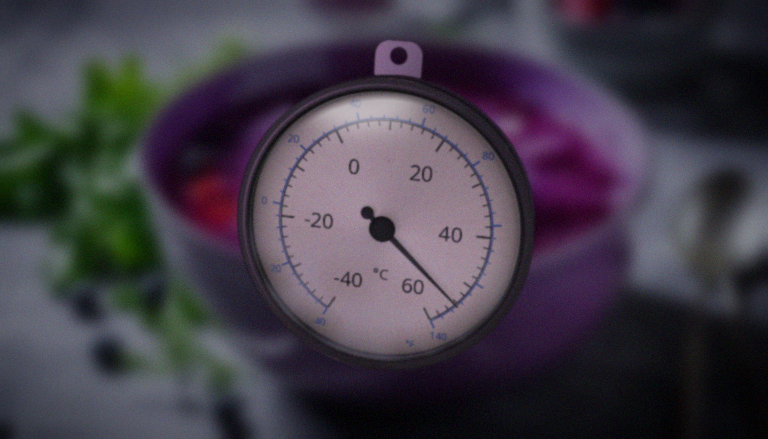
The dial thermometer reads 54 °C
